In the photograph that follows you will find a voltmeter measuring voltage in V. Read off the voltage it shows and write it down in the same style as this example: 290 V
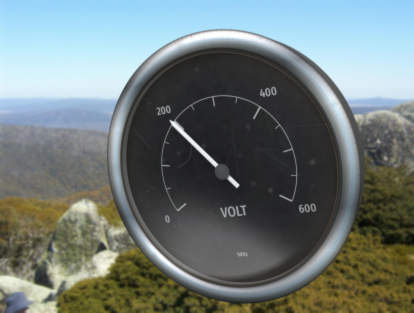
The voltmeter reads 200 V
